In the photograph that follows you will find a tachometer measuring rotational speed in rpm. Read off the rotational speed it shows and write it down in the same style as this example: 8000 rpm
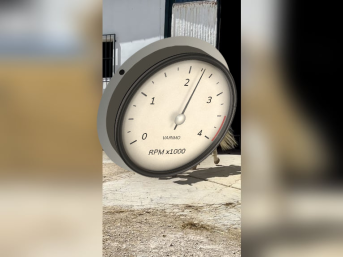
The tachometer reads 2250 rpm
